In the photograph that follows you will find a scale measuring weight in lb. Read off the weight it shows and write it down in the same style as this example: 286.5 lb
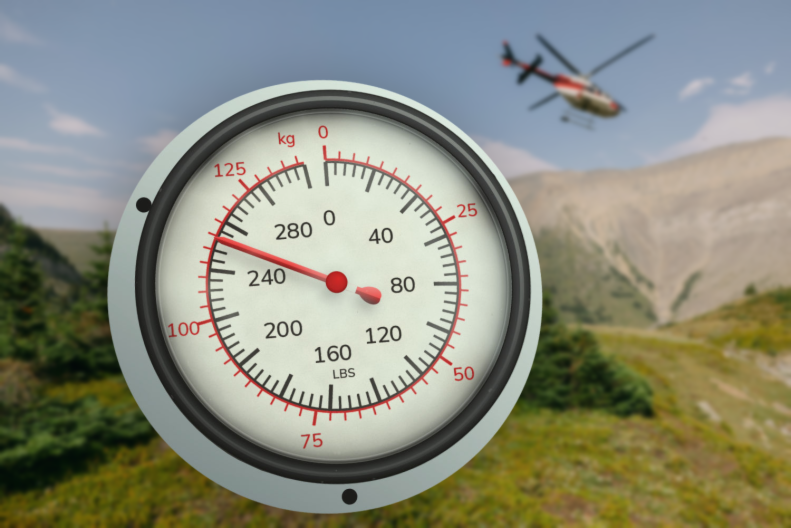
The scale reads 252 lb
